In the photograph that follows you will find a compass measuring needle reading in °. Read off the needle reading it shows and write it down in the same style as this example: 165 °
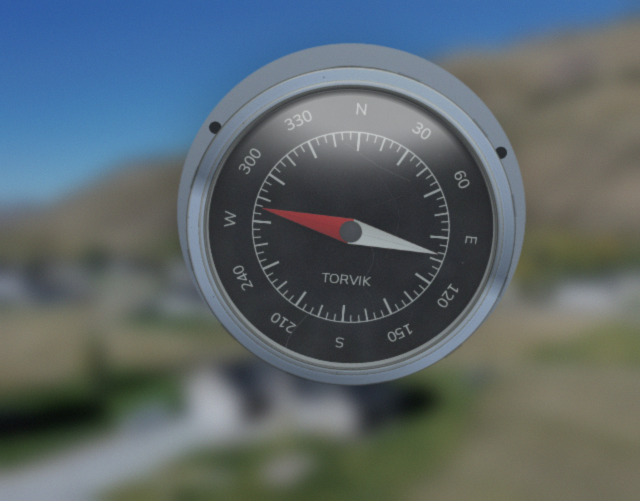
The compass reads 280 °
